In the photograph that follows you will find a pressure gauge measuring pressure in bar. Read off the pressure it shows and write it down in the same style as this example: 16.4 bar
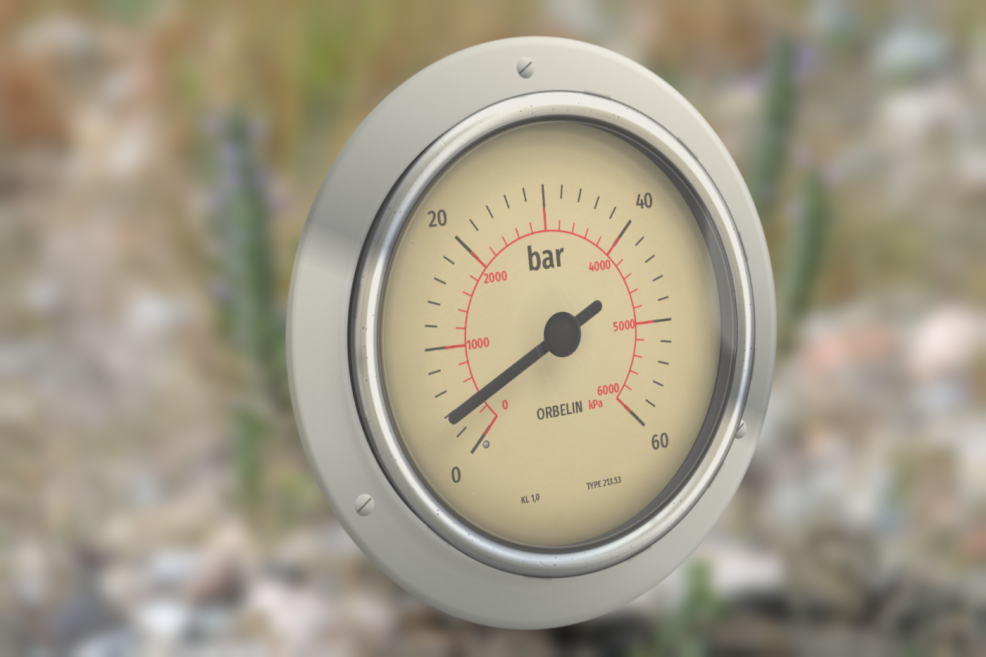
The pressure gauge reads 4 bar
